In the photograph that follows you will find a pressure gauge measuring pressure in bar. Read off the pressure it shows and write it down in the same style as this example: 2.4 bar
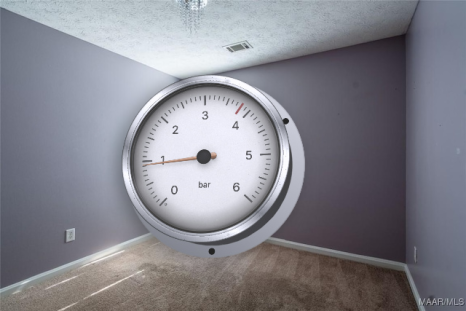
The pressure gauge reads 0.9 bar
